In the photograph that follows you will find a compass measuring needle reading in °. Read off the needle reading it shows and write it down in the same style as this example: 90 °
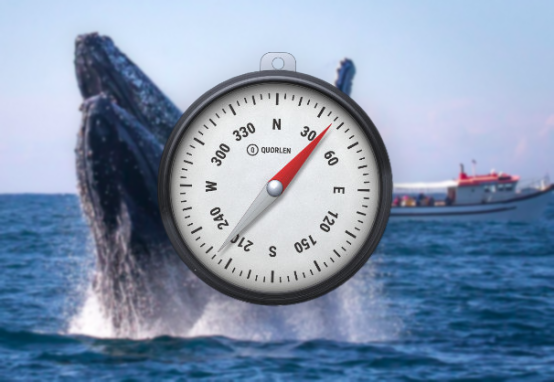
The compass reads 40 °
